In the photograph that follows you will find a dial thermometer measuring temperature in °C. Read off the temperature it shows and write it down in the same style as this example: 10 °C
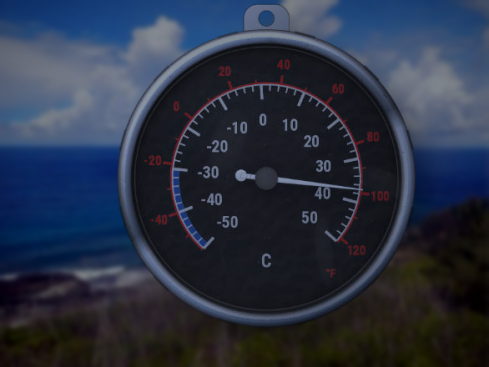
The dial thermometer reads 37 °C
